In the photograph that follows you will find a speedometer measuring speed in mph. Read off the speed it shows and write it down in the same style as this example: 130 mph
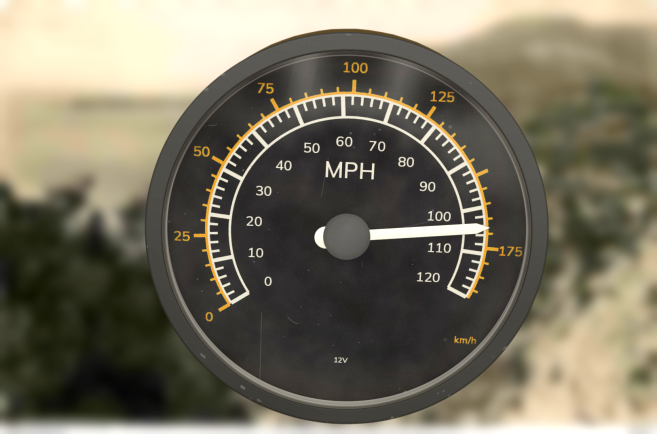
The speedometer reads 104 mph
